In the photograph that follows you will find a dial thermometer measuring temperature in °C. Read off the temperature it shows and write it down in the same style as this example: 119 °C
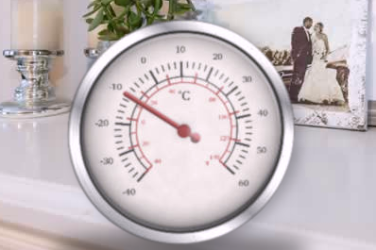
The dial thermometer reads -10 °C
